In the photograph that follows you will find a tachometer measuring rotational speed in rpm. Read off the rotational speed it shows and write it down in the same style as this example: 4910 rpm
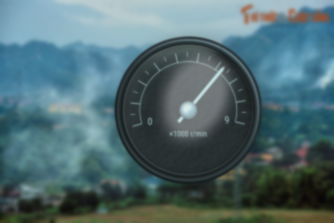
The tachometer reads 6250 rpm
